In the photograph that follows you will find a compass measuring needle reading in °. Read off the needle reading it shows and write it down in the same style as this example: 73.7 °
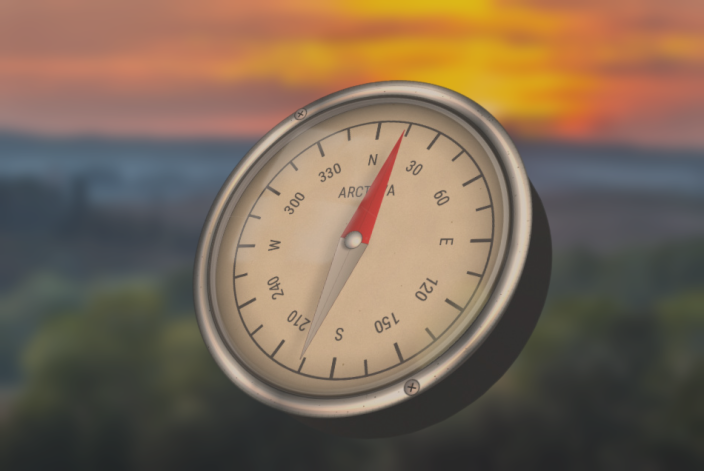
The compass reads 15 °
